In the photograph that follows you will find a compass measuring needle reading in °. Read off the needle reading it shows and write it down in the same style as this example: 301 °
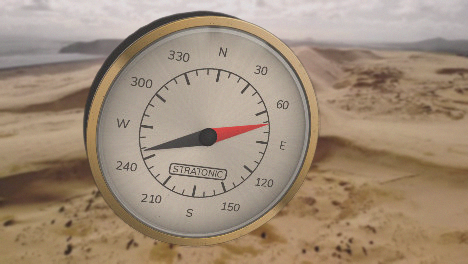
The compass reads 70 °
